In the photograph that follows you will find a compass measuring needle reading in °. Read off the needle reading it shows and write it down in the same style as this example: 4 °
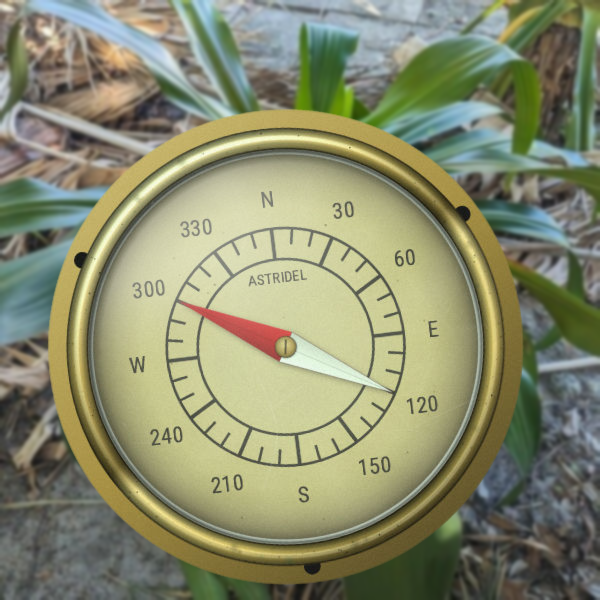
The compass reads 300 °
